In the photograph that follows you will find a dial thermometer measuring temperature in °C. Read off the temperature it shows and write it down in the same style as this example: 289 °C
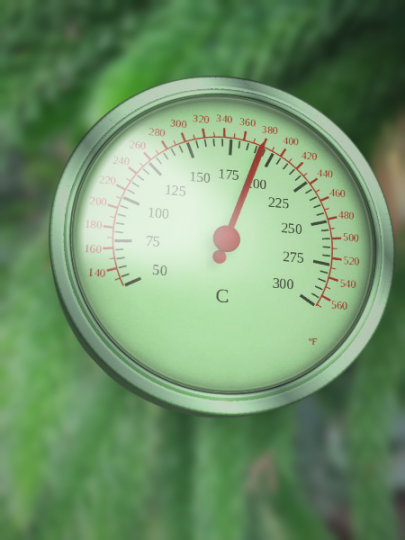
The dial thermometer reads 192.5 °C
